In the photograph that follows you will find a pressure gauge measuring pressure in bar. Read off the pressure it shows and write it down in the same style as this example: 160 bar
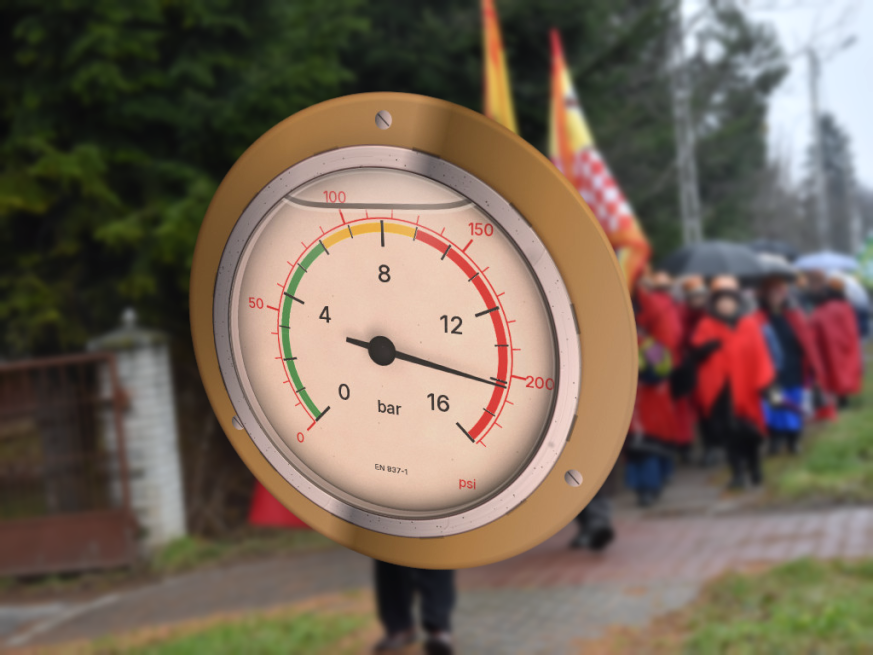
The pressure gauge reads 14 bar
